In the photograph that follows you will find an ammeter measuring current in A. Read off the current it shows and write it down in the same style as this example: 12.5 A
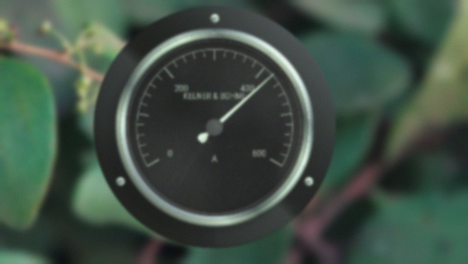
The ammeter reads 420 A
